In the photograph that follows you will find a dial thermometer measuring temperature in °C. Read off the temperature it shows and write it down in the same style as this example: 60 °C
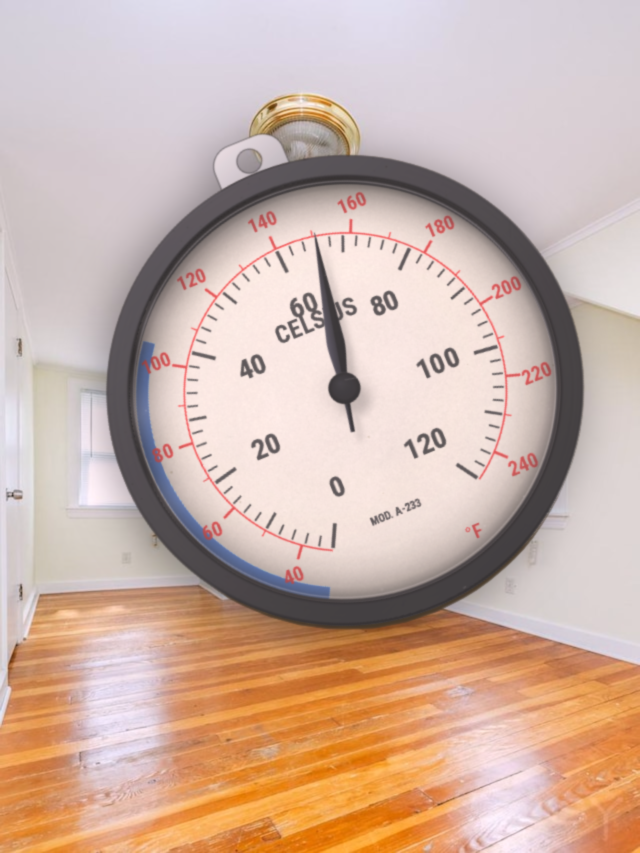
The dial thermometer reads 66 °C
